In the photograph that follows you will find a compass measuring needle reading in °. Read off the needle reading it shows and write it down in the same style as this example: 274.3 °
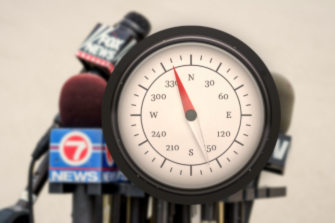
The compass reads 340 °
